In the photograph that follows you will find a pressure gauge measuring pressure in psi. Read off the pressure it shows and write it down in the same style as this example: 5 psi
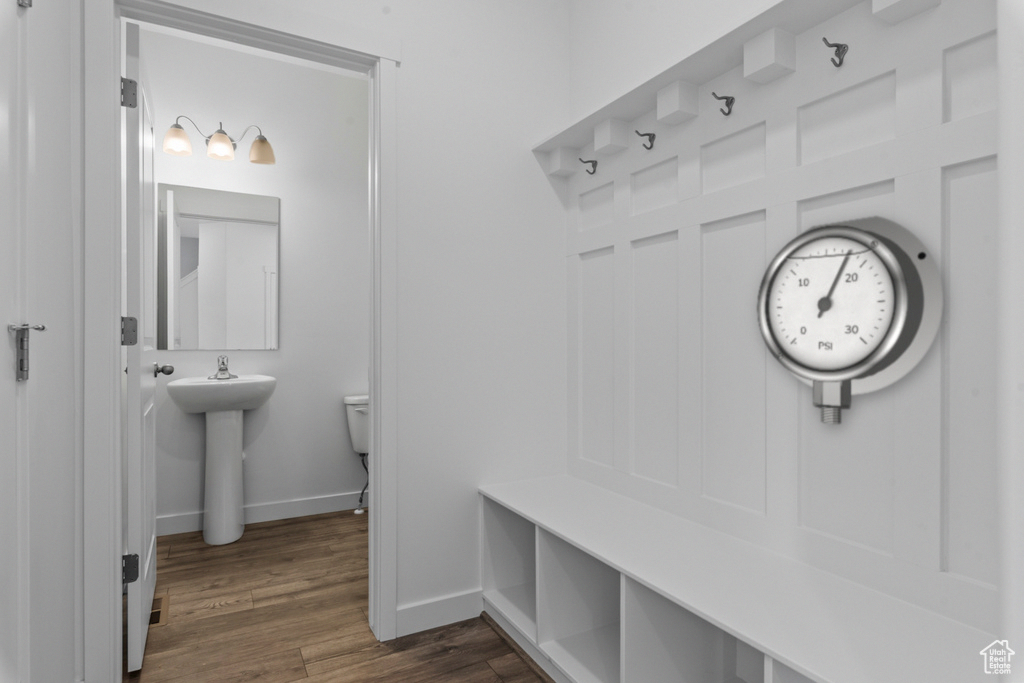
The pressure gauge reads 18 psi
